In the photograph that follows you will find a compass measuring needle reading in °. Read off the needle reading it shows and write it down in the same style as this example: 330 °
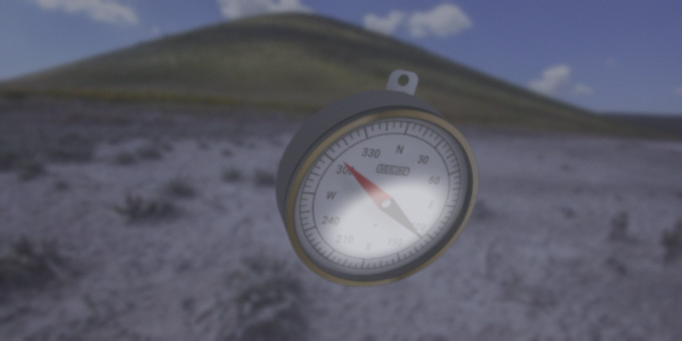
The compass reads 305 °
